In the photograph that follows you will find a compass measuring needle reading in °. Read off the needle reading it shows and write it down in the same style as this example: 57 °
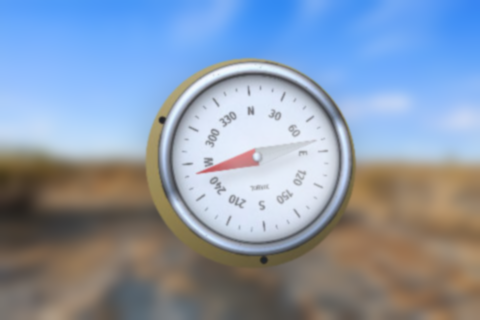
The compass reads 260 °
